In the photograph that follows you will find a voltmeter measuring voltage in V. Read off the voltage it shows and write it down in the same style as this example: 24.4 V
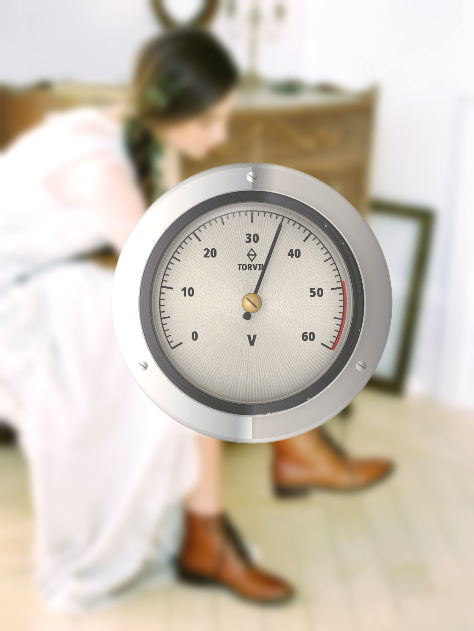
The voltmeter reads 35 V
